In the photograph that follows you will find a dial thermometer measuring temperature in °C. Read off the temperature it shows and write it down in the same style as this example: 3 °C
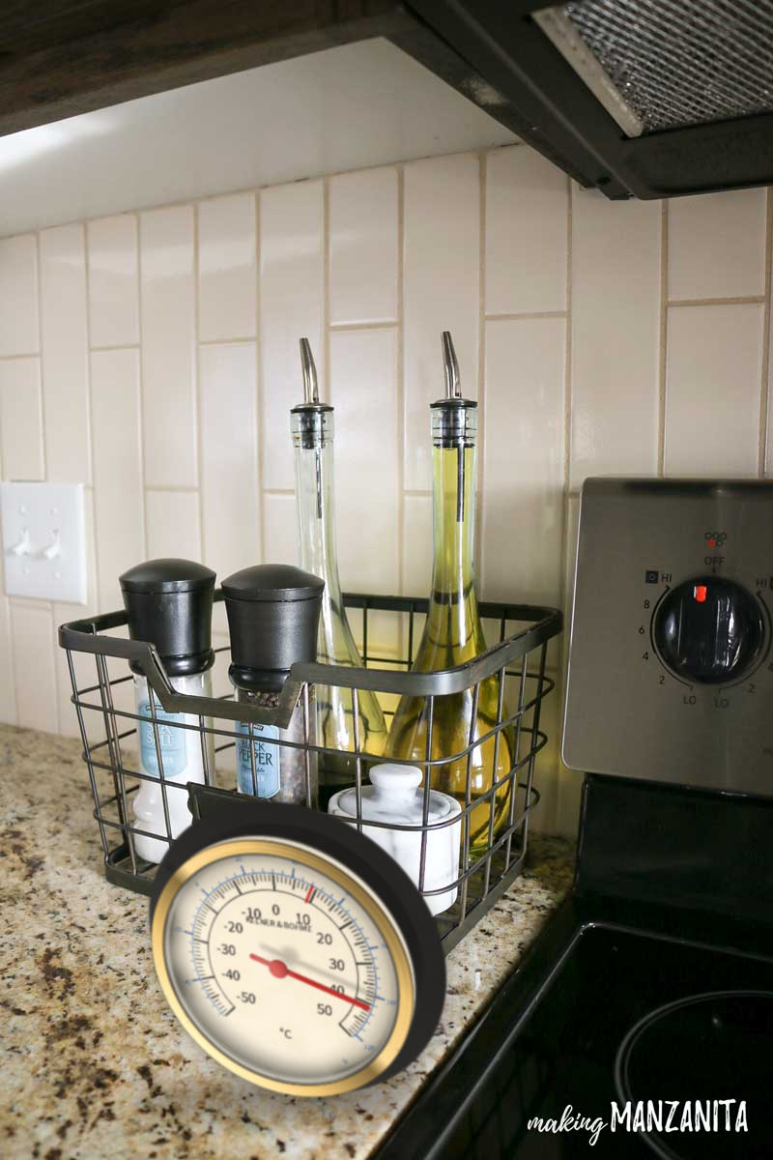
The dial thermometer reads 40 °C
